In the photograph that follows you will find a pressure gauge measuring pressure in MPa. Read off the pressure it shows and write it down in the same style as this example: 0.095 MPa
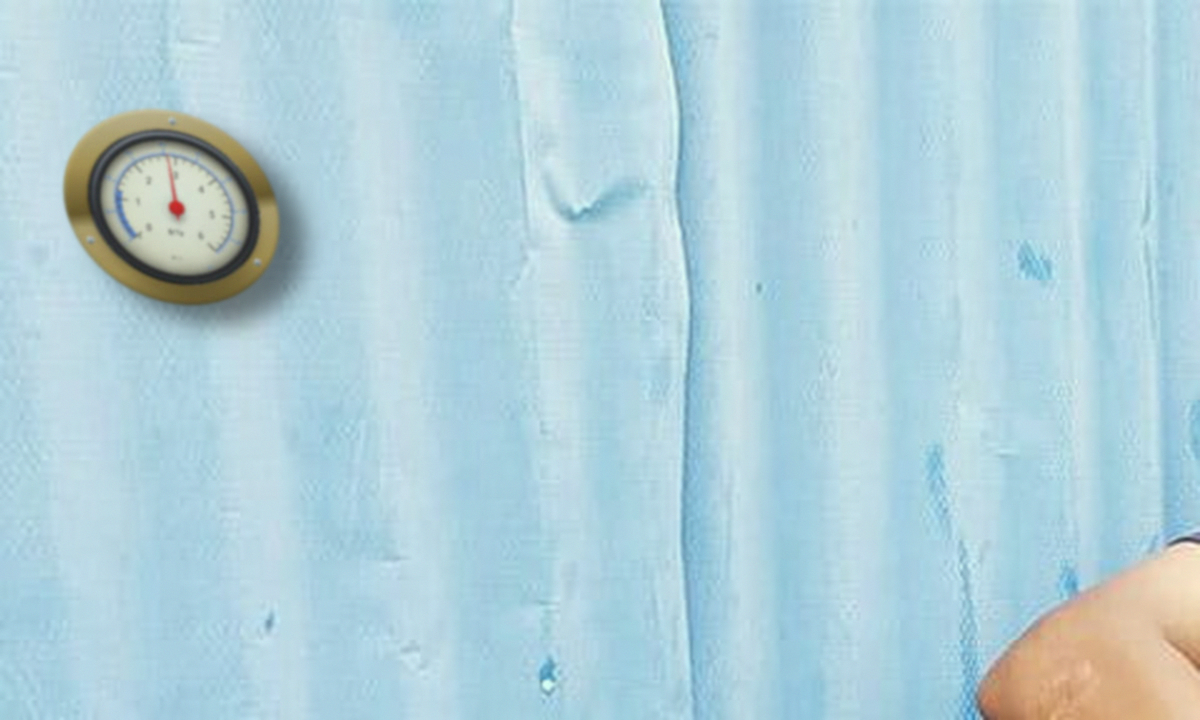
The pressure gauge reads 2.8 MPa
